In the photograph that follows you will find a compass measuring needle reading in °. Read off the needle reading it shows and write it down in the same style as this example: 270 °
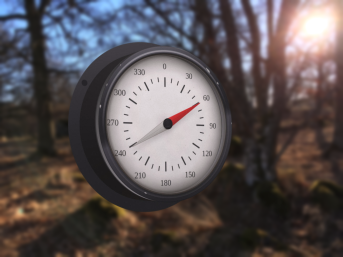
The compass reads 60 °
